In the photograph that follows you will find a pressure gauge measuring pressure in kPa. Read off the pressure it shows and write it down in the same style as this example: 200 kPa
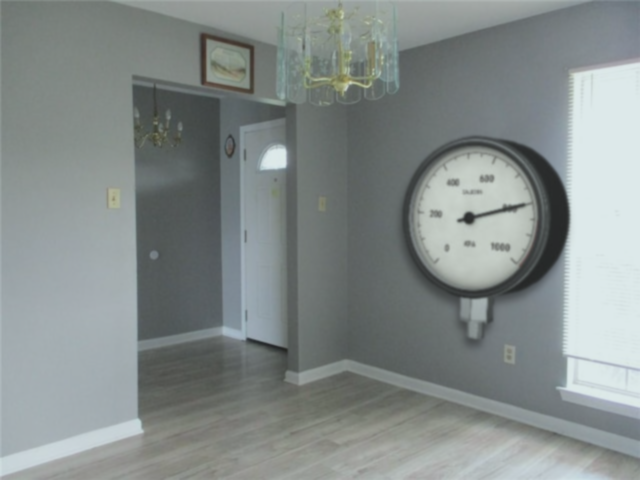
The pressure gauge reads 800 kPa
